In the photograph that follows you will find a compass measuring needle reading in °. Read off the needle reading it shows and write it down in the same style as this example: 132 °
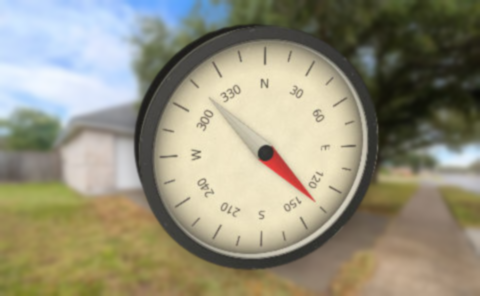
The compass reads 135 °
